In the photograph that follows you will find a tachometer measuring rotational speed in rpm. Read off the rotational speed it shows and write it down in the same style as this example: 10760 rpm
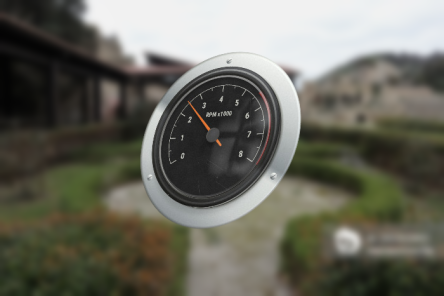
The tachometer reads 2500 rpm
